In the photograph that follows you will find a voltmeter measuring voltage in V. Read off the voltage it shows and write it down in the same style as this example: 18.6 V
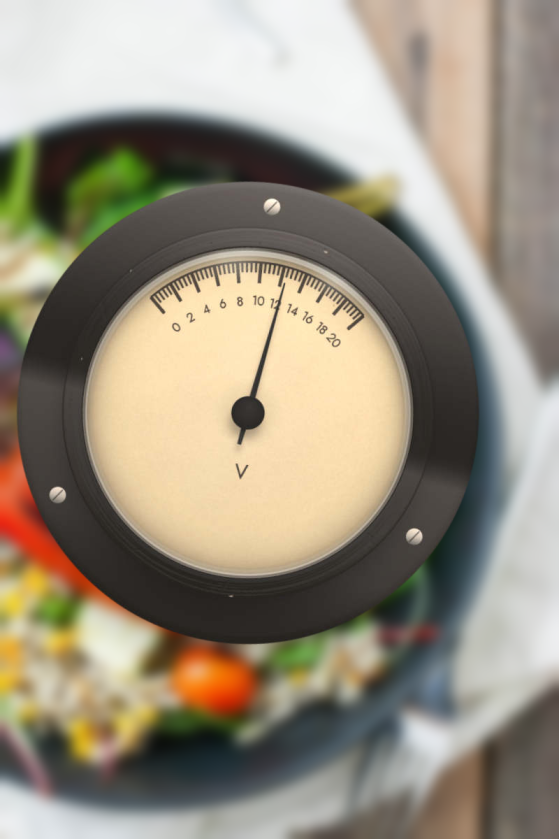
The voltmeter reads 12.4 V
